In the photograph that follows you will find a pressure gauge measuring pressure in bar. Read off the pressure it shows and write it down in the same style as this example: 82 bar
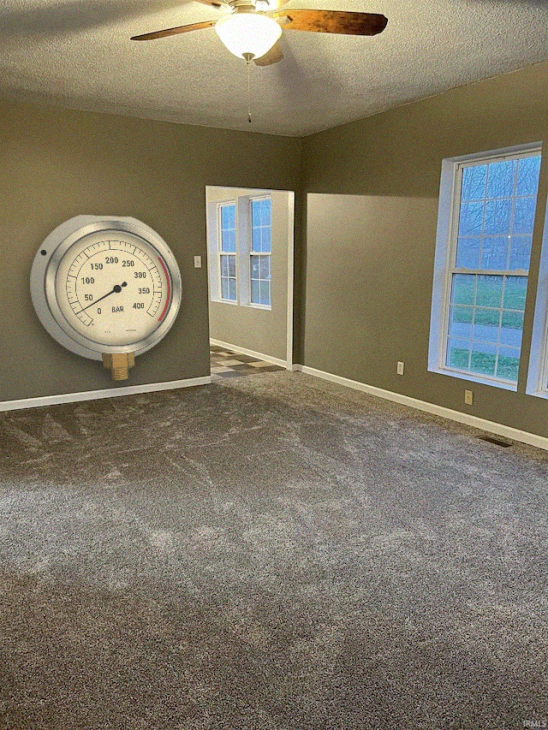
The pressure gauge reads 30 bar
